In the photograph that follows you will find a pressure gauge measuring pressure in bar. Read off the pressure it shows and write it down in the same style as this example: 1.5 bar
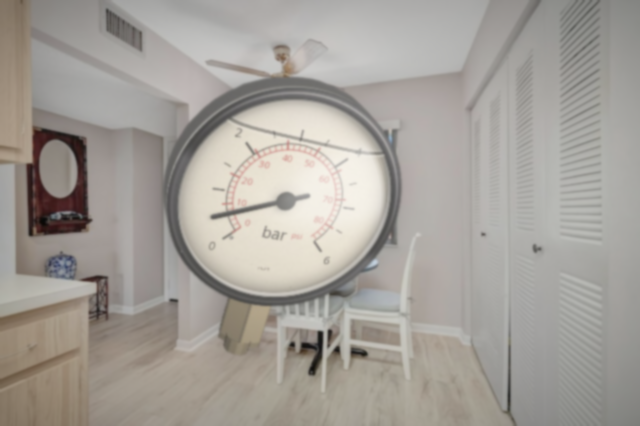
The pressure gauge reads 0.5 bar
